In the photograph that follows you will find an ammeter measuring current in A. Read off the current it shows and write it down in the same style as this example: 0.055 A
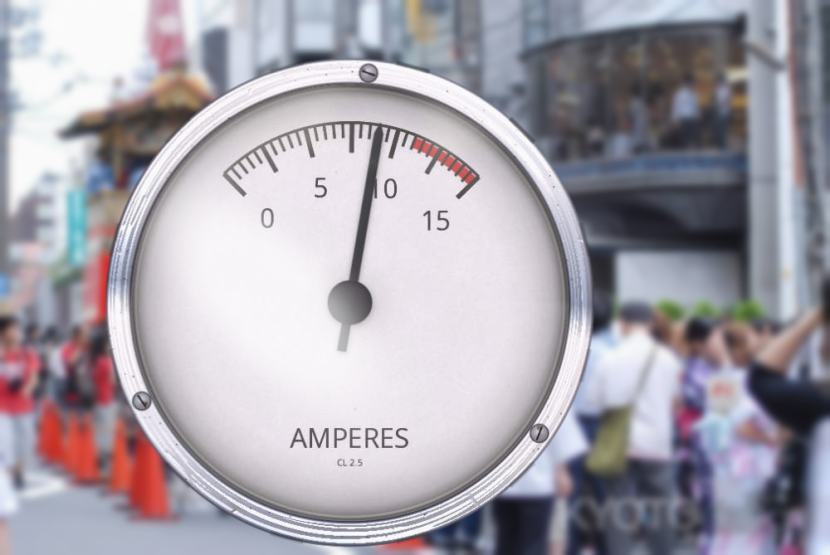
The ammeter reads 9 A
